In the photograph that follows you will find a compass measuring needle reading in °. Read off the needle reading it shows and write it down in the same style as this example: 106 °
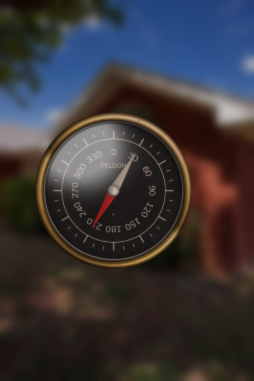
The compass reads 210 °
